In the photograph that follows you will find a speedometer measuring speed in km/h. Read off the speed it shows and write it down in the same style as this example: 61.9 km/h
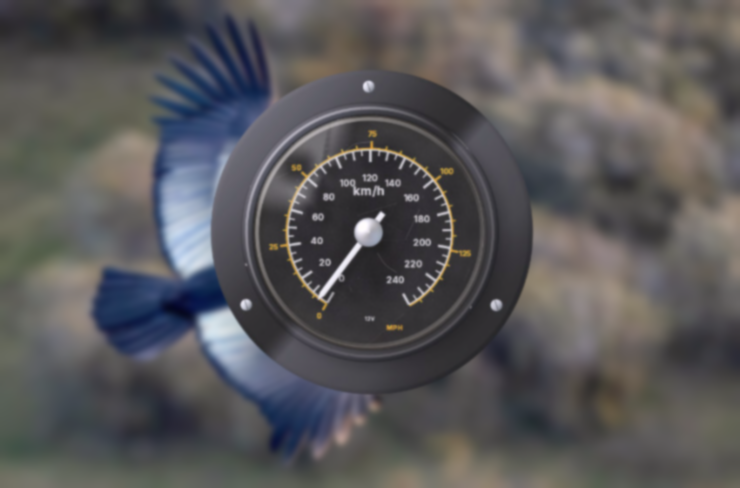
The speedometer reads 5 km/h
